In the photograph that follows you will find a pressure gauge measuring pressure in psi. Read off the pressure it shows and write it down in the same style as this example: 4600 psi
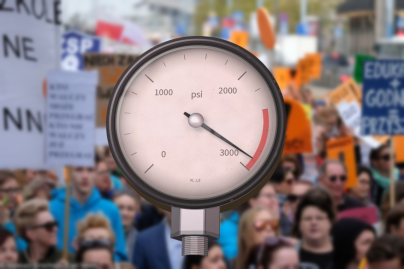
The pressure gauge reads 2900 psi
